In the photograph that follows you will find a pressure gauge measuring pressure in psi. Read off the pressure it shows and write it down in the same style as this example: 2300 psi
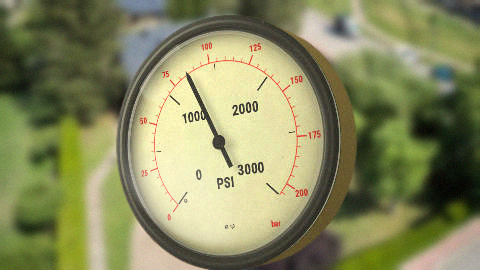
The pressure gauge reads 1250 psi
